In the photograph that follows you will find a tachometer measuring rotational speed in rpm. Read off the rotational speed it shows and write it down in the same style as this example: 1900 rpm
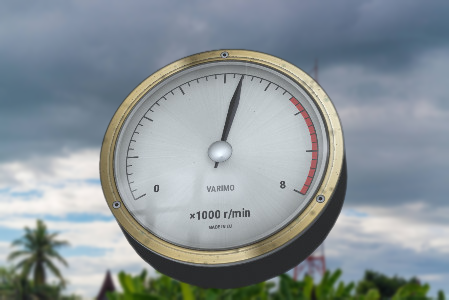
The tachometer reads 4400 rpm
